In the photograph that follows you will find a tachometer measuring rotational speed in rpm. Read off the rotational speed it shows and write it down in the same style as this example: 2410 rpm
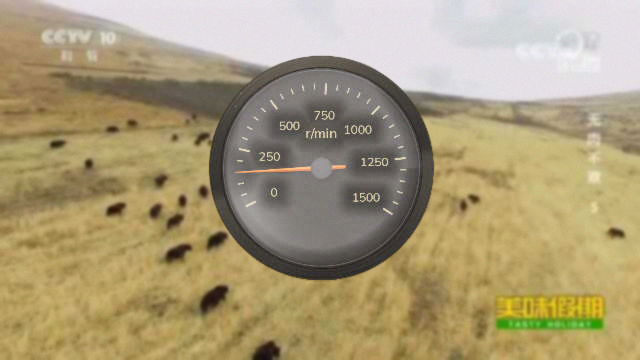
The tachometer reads 150 rpm
